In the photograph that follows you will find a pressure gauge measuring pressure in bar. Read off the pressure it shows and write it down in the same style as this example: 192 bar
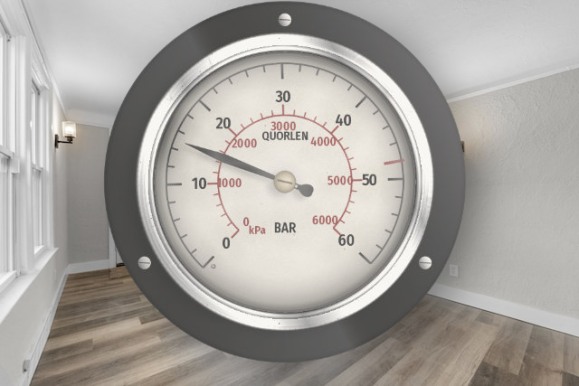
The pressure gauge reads 15 bar
